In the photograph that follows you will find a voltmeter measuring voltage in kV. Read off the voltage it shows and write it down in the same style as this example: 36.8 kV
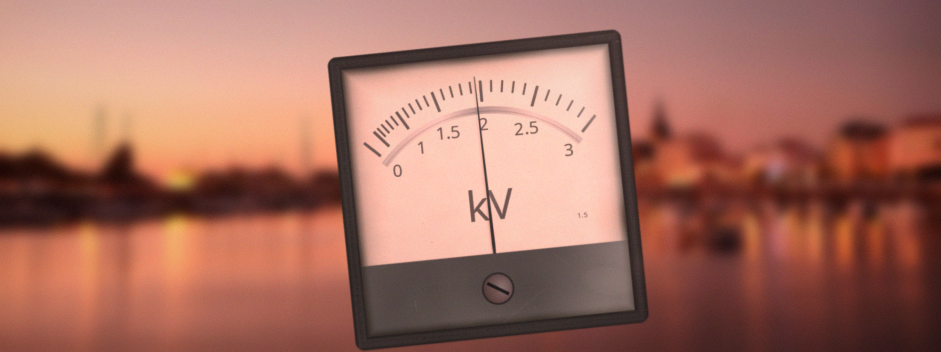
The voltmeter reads 1.95 kV
